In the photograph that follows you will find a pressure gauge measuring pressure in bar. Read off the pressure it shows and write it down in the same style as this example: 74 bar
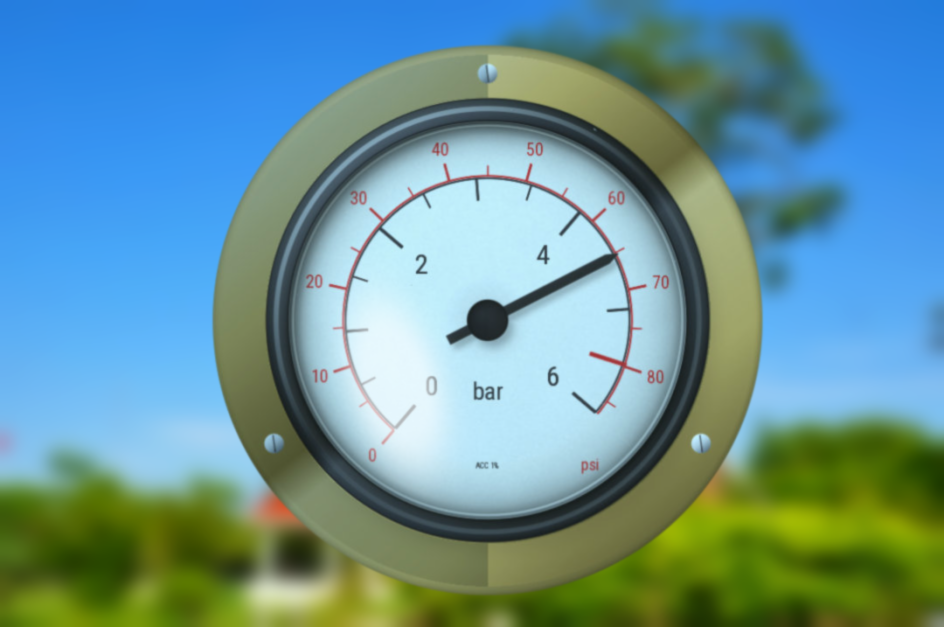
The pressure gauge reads 4.5 bar
